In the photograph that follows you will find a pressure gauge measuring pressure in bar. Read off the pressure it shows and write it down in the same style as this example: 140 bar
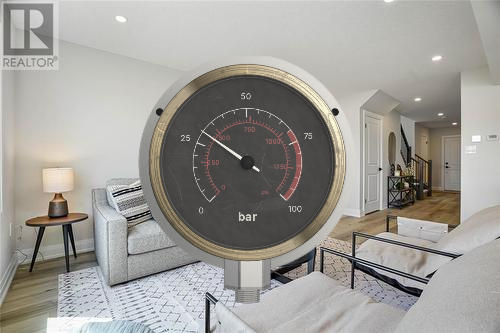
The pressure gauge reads 30 bar
